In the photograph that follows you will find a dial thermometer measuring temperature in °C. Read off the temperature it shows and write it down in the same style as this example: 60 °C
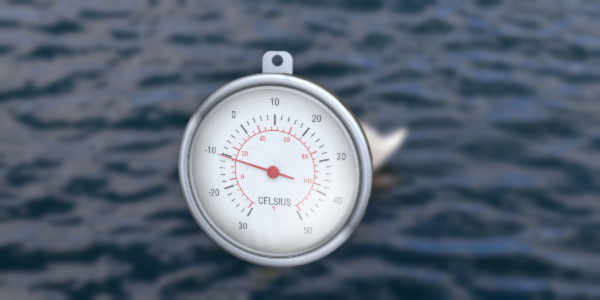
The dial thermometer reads -10 °C
